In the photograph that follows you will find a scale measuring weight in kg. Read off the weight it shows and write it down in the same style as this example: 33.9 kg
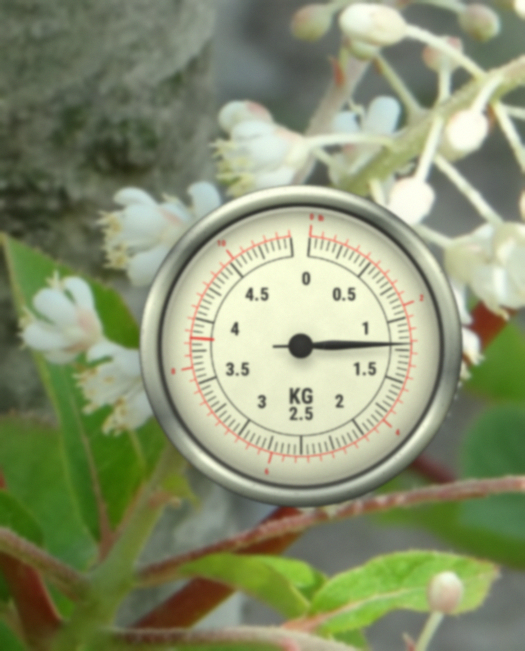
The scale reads 1.2 kg
